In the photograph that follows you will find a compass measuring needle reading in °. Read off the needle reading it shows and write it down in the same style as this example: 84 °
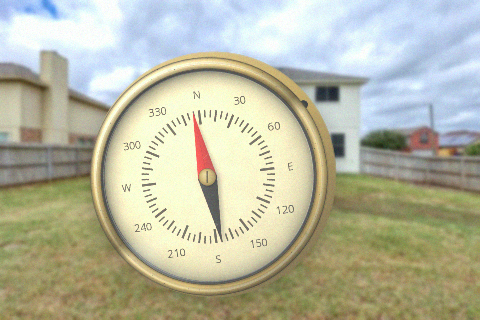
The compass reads 355 °
